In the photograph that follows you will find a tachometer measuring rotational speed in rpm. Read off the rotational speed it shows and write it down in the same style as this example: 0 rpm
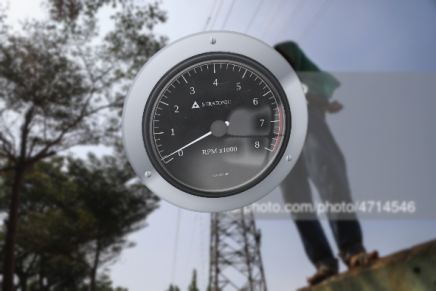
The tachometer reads 200 rpm
